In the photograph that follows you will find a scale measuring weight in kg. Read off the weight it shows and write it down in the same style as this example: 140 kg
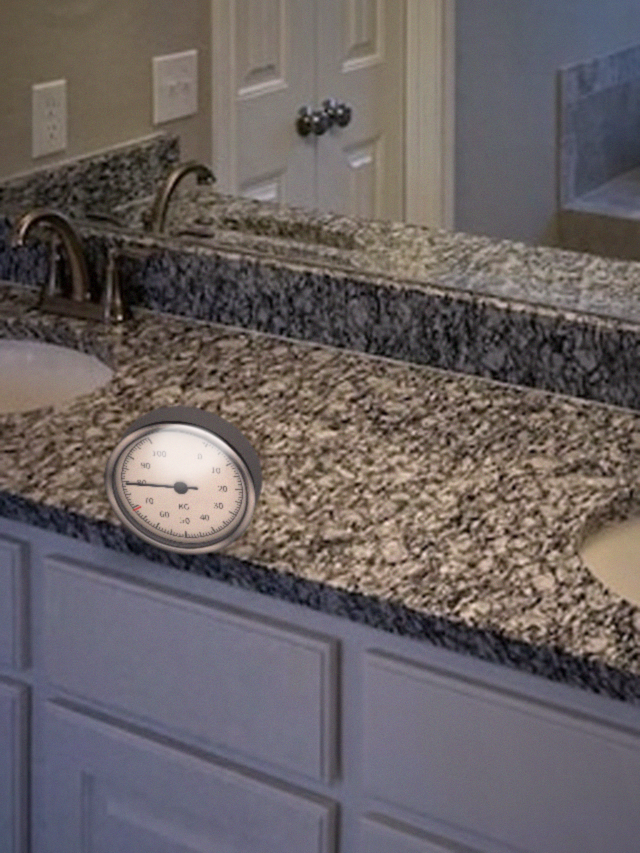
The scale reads 80 kg
